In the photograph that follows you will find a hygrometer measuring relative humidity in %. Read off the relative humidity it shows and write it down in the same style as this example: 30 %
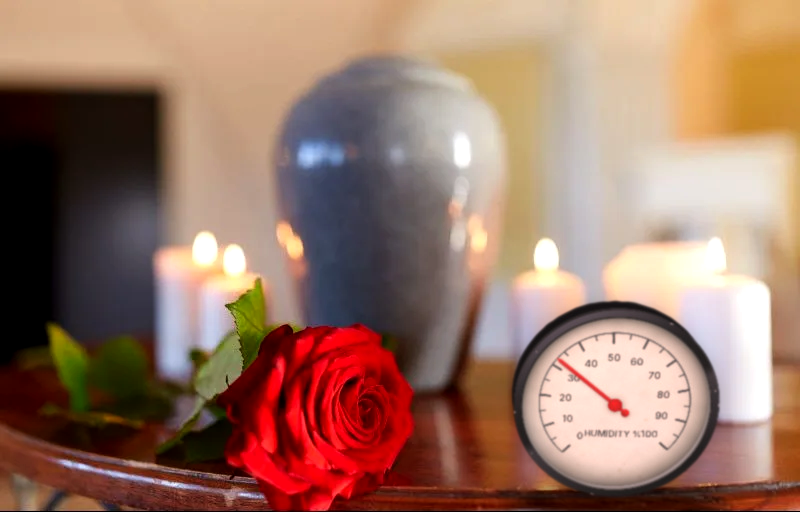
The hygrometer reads 32.5 %
